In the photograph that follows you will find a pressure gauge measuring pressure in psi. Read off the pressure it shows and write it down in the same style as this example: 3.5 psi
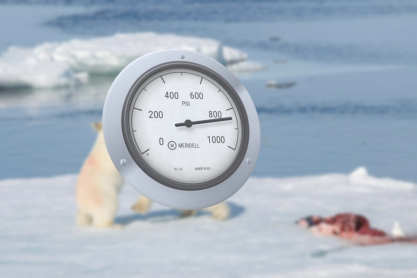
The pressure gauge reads 850 psi
